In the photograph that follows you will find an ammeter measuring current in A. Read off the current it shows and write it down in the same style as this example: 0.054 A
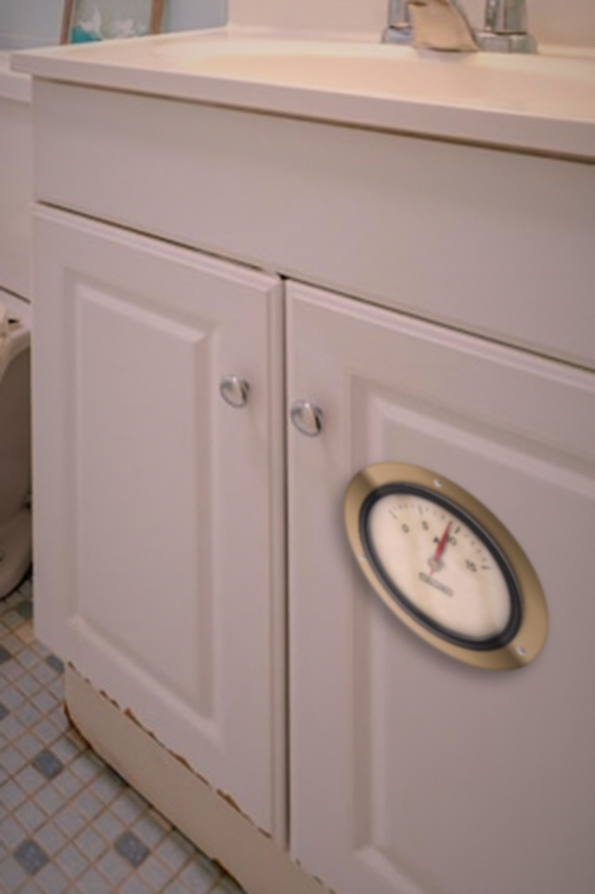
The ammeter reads 9 A
